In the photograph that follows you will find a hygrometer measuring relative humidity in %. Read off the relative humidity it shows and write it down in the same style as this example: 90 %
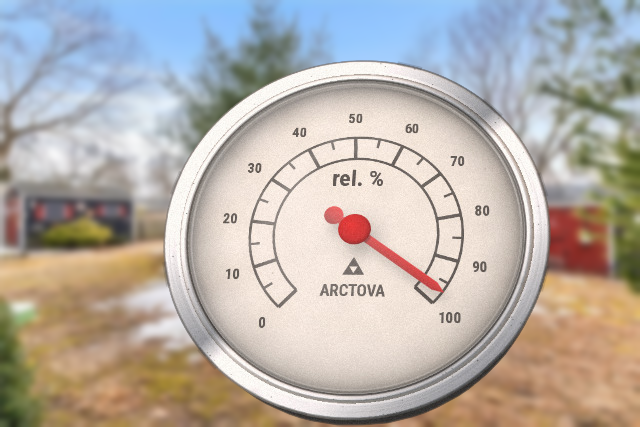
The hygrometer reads 97.5 %
